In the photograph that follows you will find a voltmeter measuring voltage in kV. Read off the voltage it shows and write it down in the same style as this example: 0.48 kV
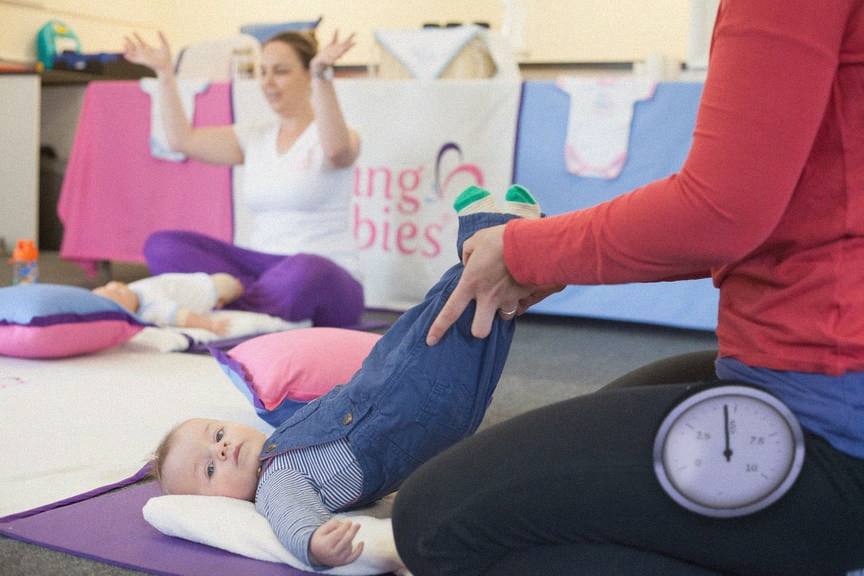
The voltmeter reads 4.5 kV
